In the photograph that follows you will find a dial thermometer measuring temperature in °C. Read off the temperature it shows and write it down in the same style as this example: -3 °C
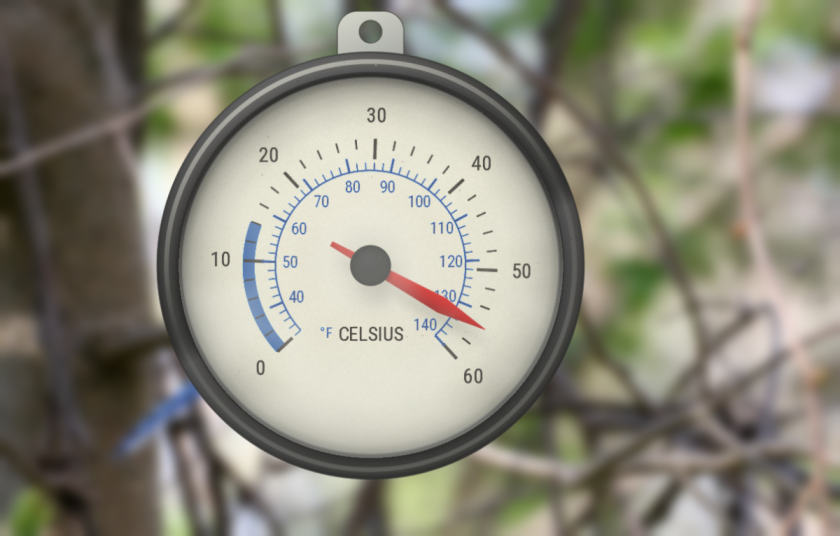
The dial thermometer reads 56 °C
